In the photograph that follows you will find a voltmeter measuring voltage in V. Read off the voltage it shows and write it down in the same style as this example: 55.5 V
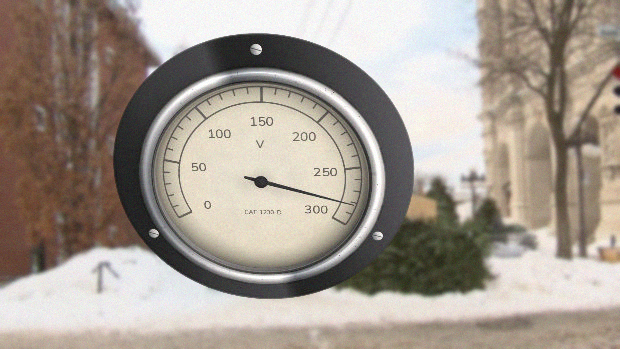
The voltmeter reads 280 V
